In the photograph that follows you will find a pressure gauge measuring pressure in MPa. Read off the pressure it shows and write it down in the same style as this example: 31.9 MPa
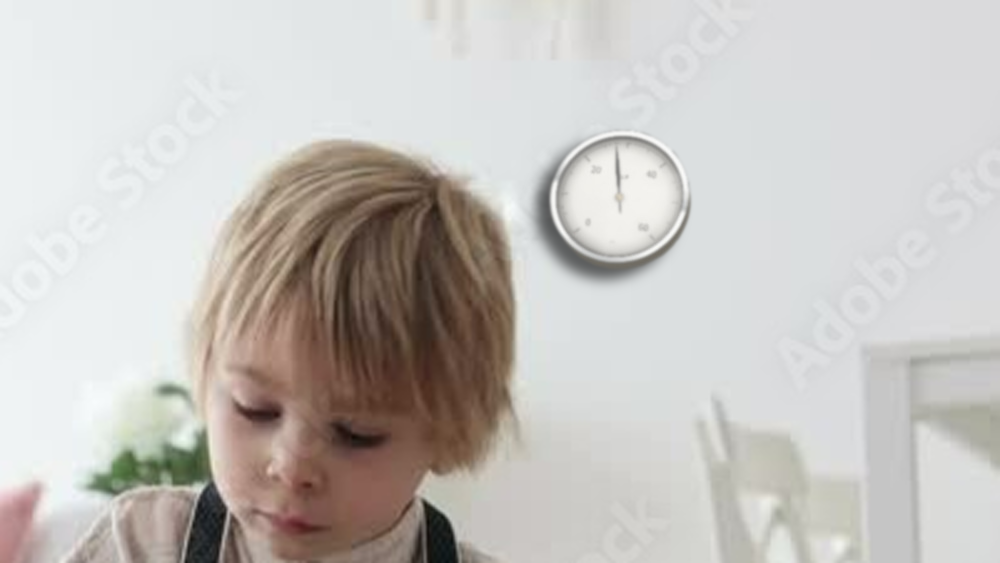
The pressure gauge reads 27.5 MPa
